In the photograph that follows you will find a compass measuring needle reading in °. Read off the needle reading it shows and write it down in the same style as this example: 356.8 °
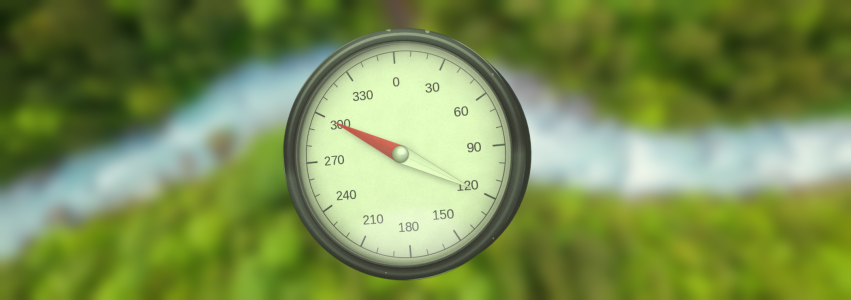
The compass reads 300 °
